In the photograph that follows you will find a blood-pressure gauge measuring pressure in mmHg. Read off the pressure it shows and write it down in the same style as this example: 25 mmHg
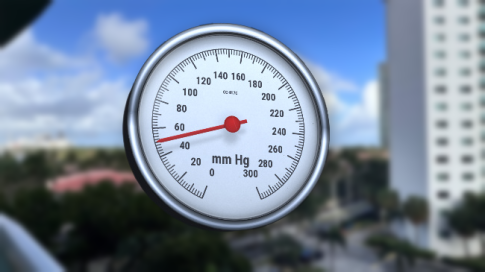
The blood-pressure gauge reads 50 mmHg
